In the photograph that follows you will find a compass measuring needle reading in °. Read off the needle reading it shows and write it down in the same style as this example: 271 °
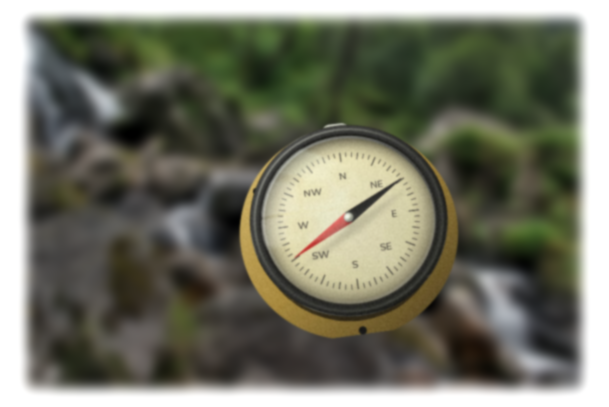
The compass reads 240 °
